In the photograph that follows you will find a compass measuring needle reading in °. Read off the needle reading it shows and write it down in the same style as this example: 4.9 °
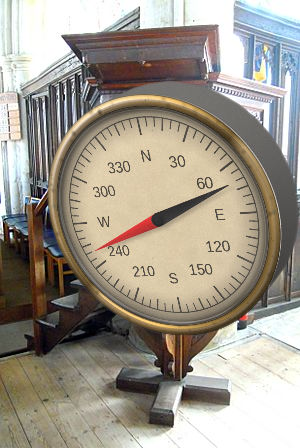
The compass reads 250 °
